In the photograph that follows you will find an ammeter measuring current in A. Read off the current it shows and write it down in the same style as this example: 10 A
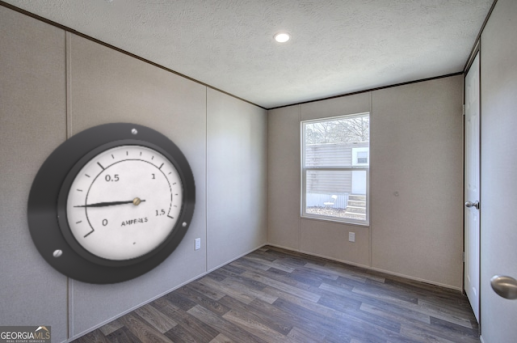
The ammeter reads 0.2 A
